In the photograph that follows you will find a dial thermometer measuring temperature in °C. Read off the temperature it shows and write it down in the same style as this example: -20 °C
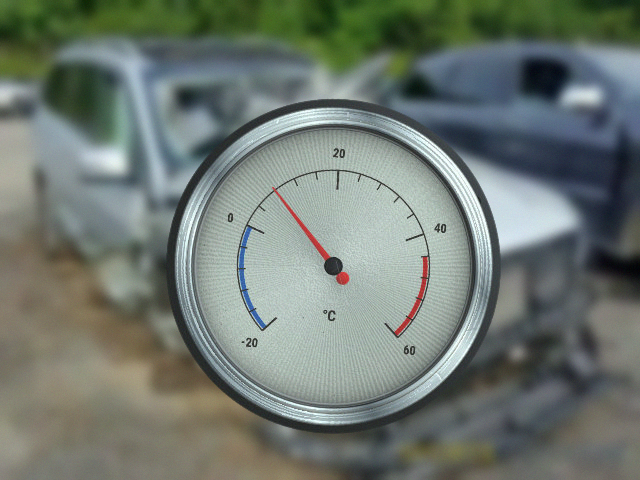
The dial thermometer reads 8 °C
